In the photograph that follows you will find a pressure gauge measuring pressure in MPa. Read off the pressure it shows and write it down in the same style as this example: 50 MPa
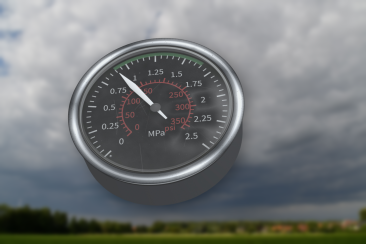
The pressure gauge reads 0.9 MPa
